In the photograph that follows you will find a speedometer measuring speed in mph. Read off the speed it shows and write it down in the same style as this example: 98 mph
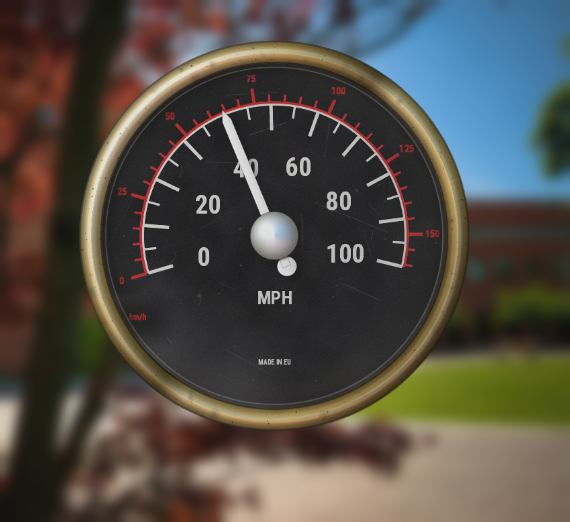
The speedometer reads 40 mph
